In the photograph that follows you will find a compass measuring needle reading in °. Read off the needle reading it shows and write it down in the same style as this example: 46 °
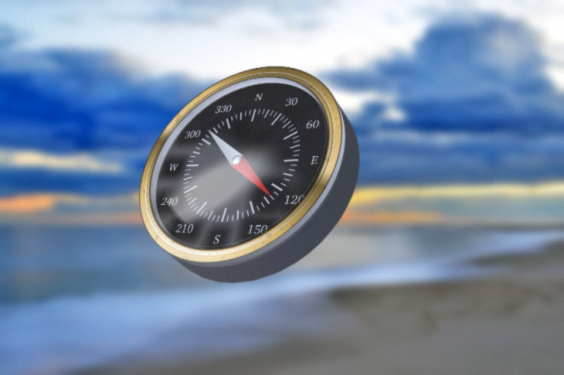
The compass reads 130 °
